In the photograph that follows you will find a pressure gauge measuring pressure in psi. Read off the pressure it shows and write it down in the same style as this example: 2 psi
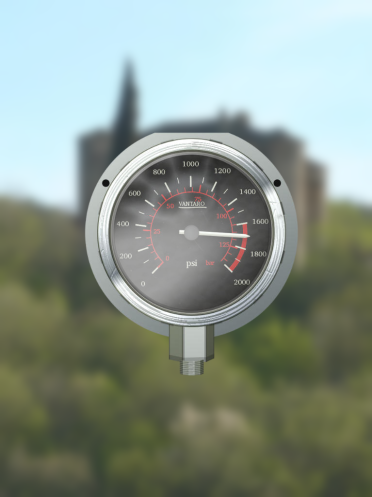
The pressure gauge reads 1700 psi
